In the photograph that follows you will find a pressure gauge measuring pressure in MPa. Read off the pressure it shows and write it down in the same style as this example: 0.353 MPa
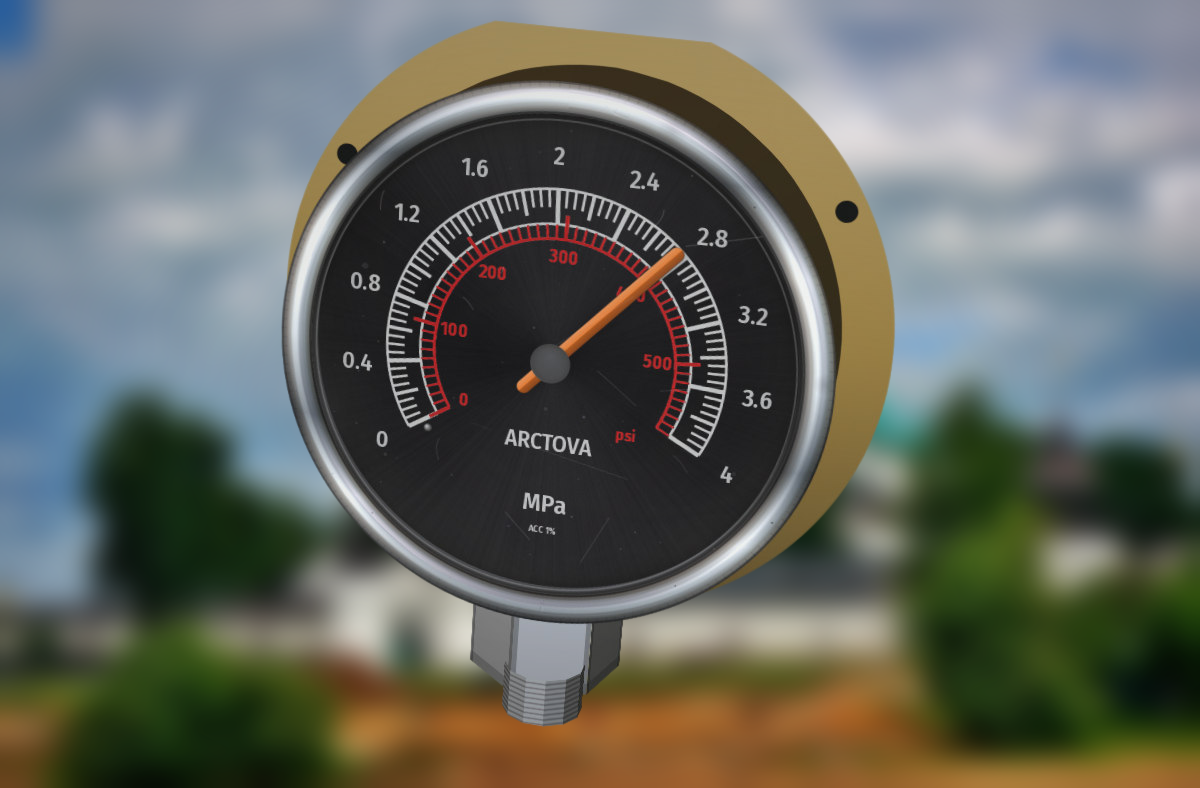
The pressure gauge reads 2.75 MPa
